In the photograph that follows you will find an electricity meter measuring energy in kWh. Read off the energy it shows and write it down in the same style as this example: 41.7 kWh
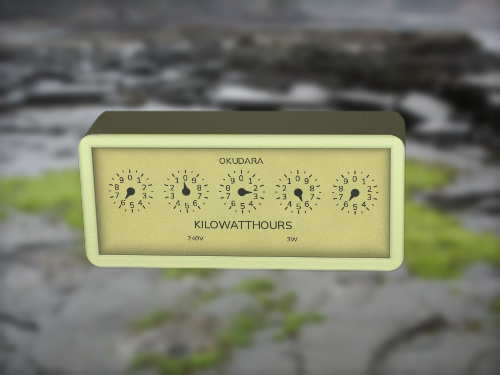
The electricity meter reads 60256 kWh
